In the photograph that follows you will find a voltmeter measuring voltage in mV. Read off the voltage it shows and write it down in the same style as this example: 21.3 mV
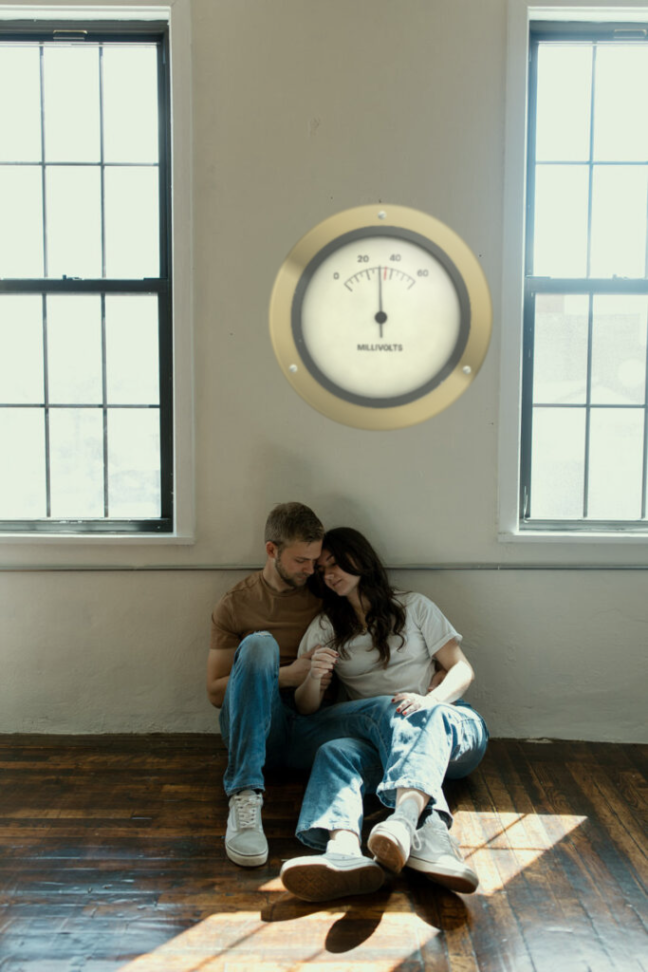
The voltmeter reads 30 mV
